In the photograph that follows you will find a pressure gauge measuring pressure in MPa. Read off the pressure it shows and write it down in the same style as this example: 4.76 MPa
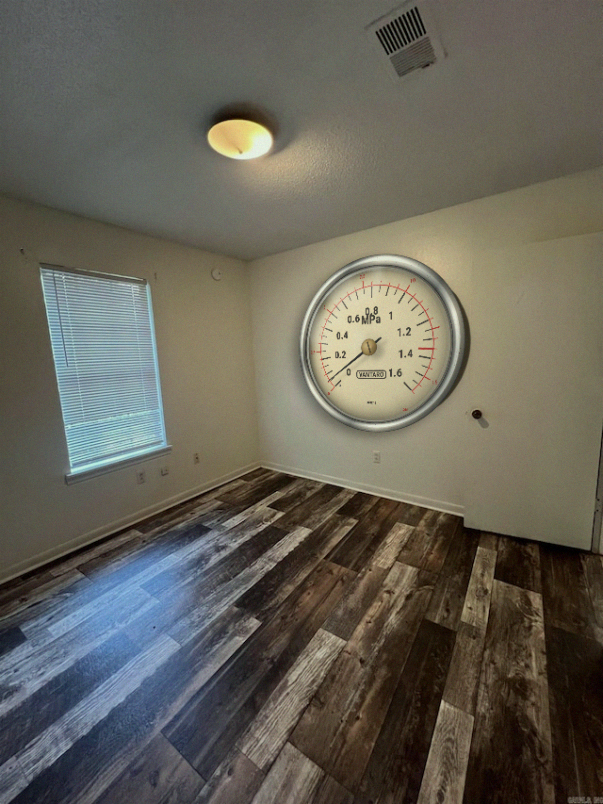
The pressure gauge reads 0.05 MPa
